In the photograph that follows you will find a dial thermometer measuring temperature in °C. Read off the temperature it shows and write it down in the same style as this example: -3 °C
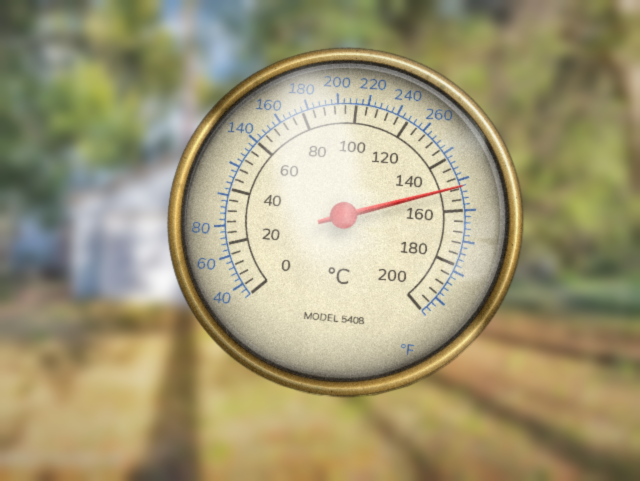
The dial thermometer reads 152 °C
